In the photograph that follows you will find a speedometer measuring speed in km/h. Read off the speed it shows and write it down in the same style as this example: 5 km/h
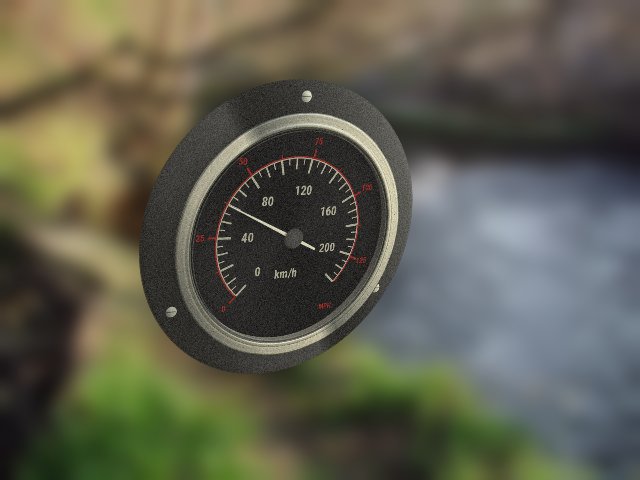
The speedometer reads 60 km/h
